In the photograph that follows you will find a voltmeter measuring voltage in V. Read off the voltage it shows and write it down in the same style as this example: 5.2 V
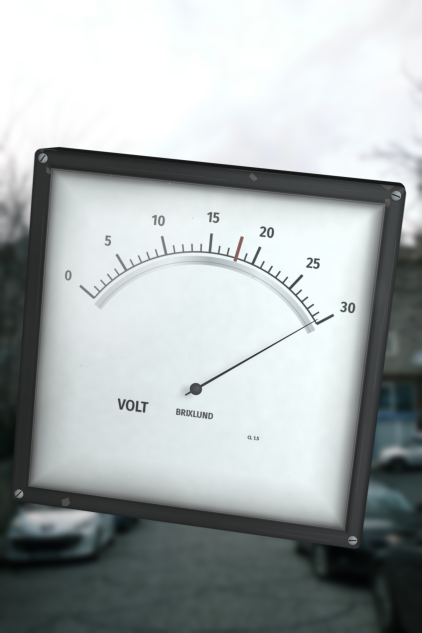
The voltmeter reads 29.5 V
